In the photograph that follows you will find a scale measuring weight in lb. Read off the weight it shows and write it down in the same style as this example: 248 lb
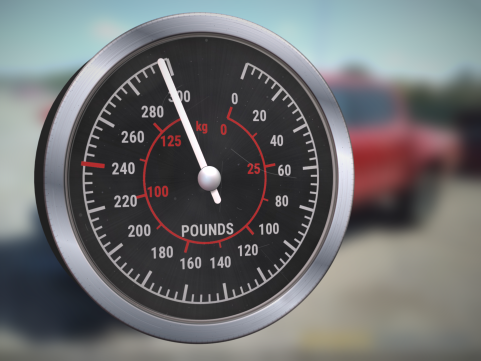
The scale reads 296 lb
